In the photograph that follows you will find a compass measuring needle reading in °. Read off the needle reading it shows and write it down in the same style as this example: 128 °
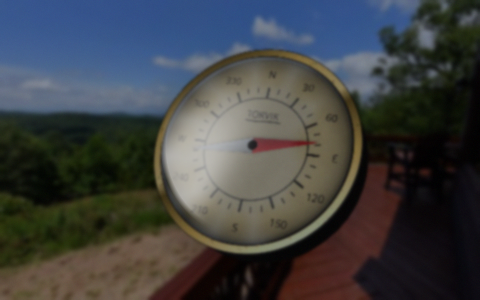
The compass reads 80 °
